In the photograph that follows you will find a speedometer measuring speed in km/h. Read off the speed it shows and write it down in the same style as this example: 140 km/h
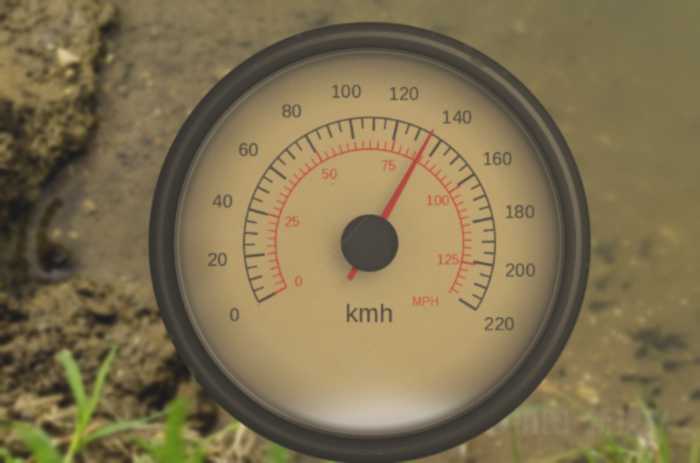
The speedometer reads 135 km/h
